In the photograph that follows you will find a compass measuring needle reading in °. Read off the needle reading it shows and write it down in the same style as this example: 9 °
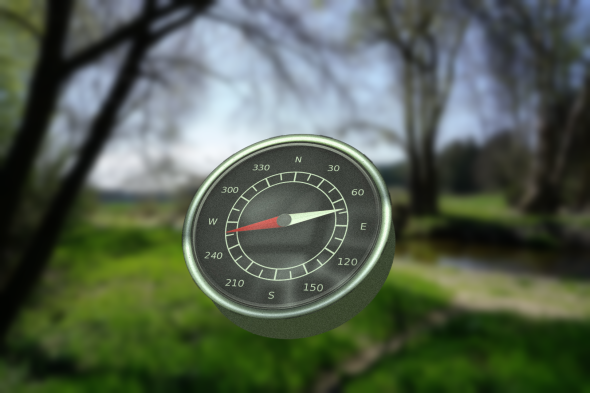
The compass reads 255 °
